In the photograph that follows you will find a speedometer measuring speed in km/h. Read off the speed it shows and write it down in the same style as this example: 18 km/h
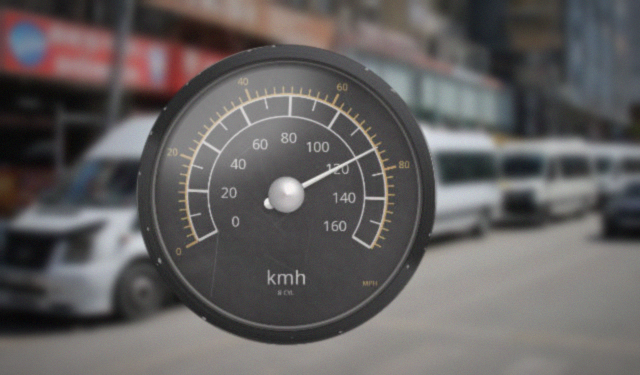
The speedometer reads 120 km/h
